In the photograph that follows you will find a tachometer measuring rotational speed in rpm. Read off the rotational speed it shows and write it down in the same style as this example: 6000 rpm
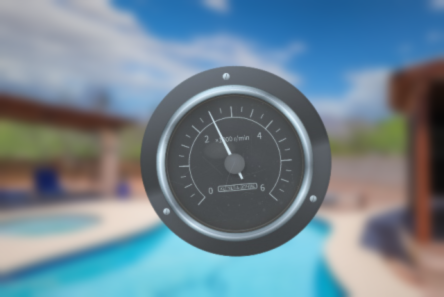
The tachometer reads 2500 rpm
